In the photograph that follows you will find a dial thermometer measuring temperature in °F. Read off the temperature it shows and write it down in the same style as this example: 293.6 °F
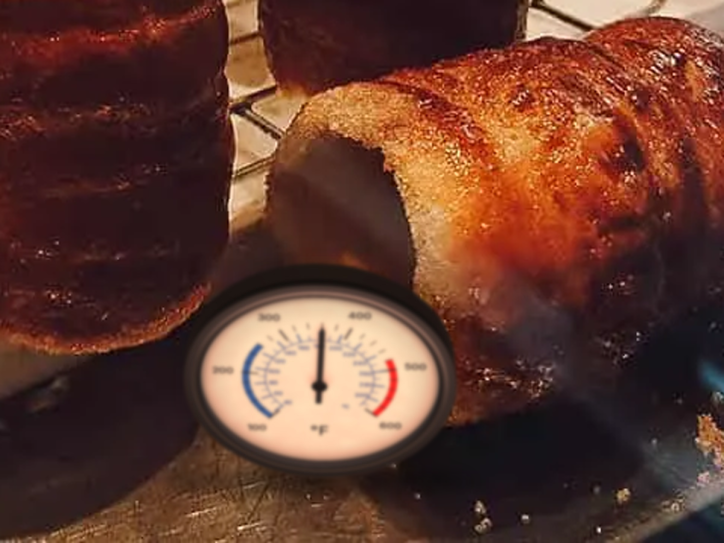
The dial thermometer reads 360 °F
